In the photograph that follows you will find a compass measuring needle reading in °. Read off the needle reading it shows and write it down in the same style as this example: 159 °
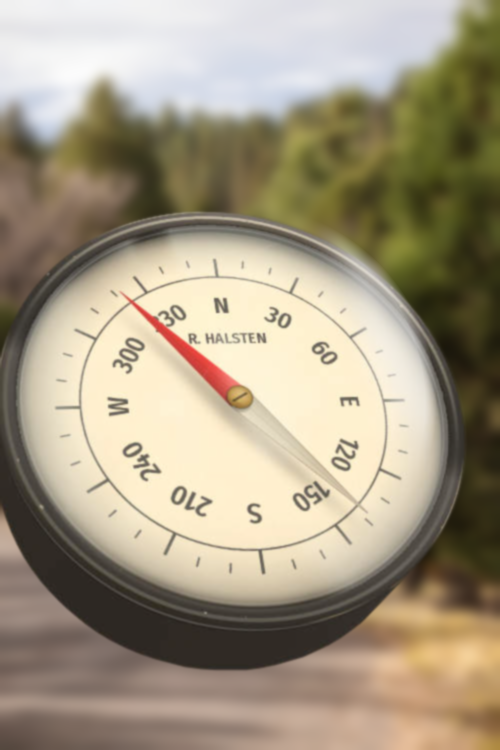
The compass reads 320 °
